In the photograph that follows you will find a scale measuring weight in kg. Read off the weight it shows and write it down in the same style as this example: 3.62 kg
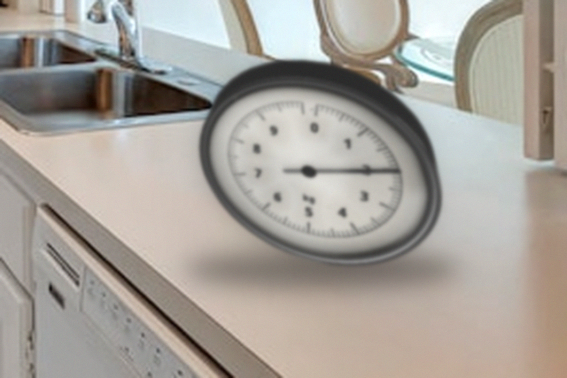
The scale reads 2 kg
